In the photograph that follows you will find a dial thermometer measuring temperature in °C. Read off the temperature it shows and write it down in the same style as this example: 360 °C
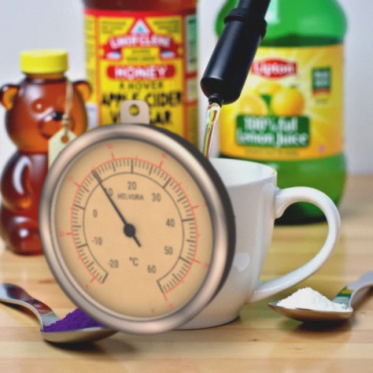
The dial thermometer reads 10 °C
